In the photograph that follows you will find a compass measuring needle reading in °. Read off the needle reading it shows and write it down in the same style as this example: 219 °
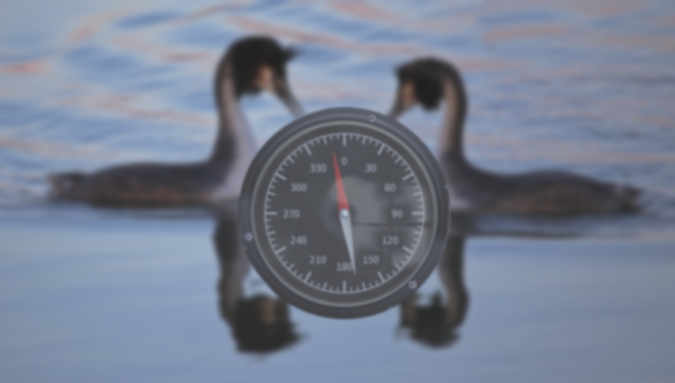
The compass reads 350 °
